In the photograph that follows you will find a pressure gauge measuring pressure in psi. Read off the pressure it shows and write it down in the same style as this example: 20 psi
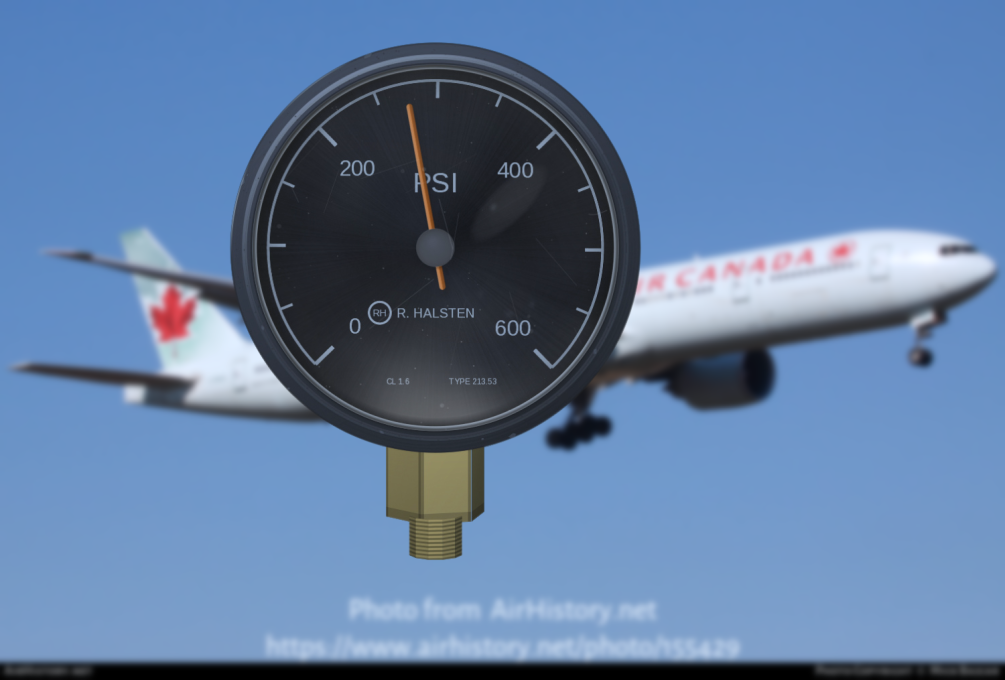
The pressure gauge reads 275 psi
